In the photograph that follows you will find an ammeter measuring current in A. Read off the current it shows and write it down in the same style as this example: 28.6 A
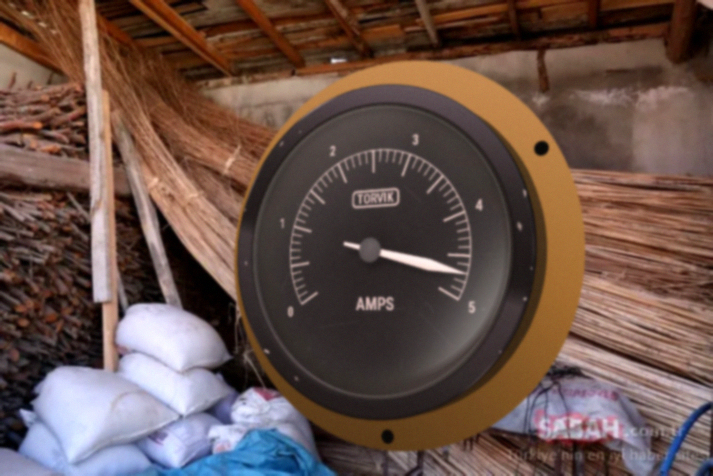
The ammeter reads 4.7 A
